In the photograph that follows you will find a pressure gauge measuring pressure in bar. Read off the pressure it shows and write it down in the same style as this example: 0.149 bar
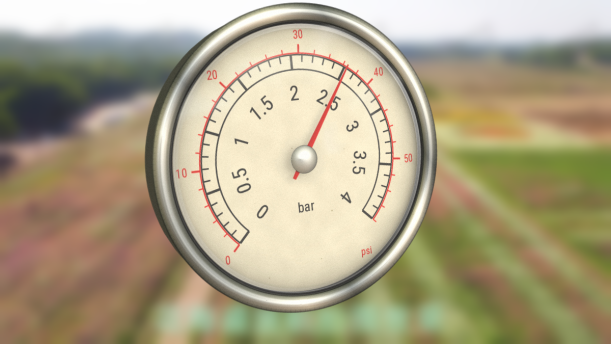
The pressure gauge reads 2.5 bar
